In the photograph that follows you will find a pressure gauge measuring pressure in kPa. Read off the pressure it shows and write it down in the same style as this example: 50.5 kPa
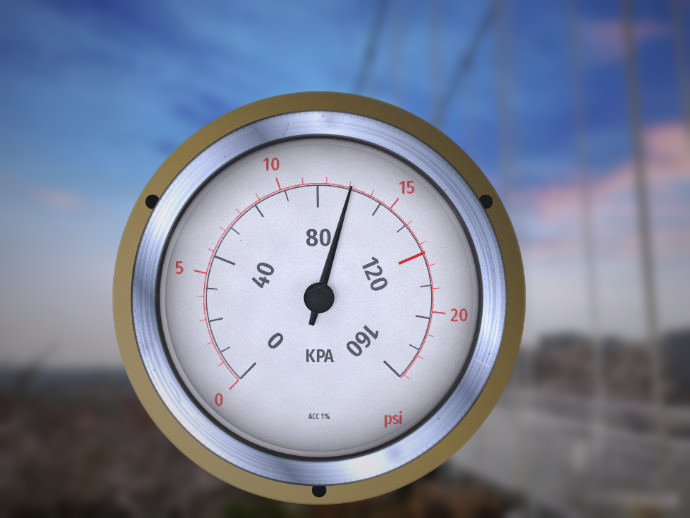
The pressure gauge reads 90 kPa
